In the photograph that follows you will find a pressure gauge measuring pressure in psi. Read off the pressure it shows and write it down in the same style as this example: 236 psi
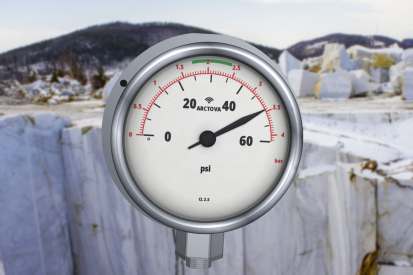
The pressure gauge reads 50 psi
